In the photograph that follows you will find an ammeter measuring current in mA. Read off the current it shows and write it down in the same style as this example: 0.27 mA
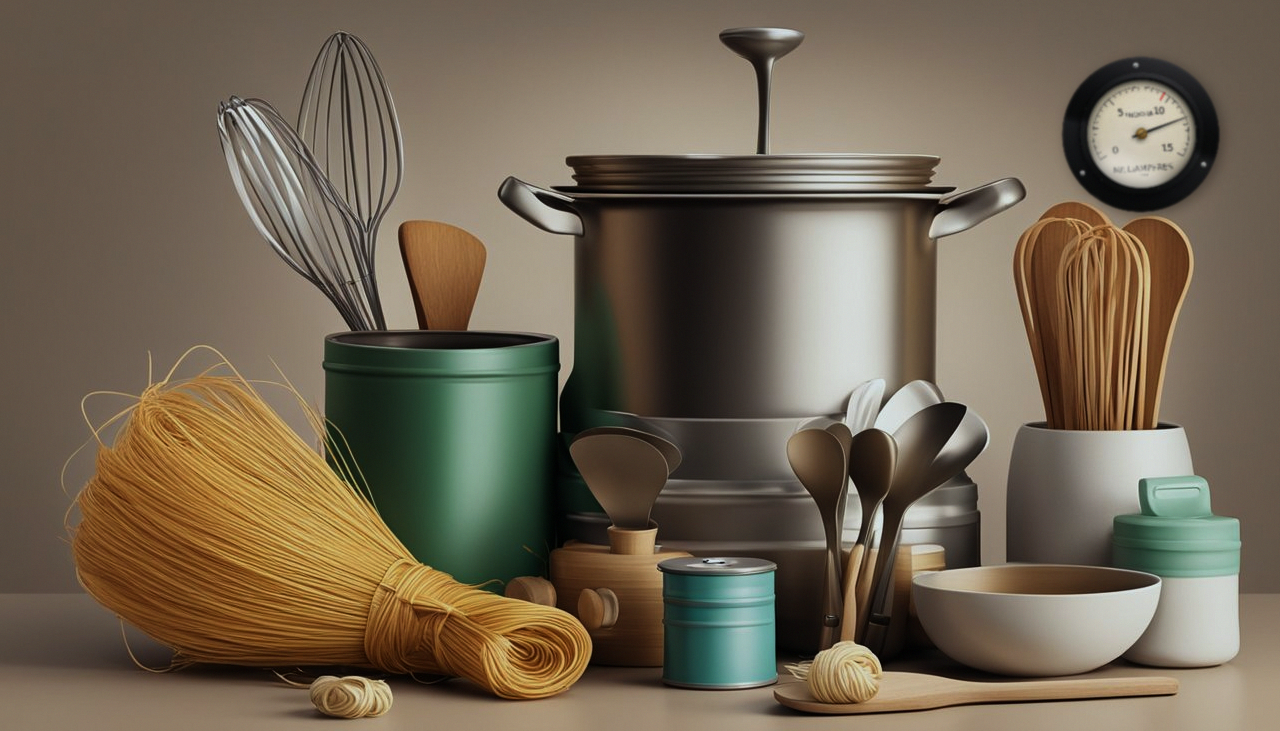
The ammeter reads 12 mA
